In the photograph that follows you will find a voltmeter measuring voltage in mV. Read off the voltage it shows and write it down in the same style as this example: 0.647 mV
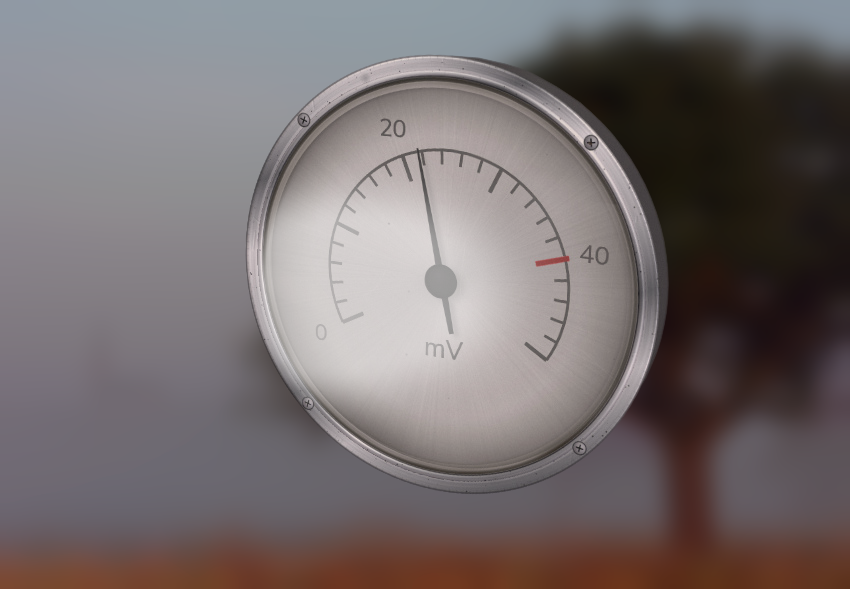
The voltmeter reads 22 mV
